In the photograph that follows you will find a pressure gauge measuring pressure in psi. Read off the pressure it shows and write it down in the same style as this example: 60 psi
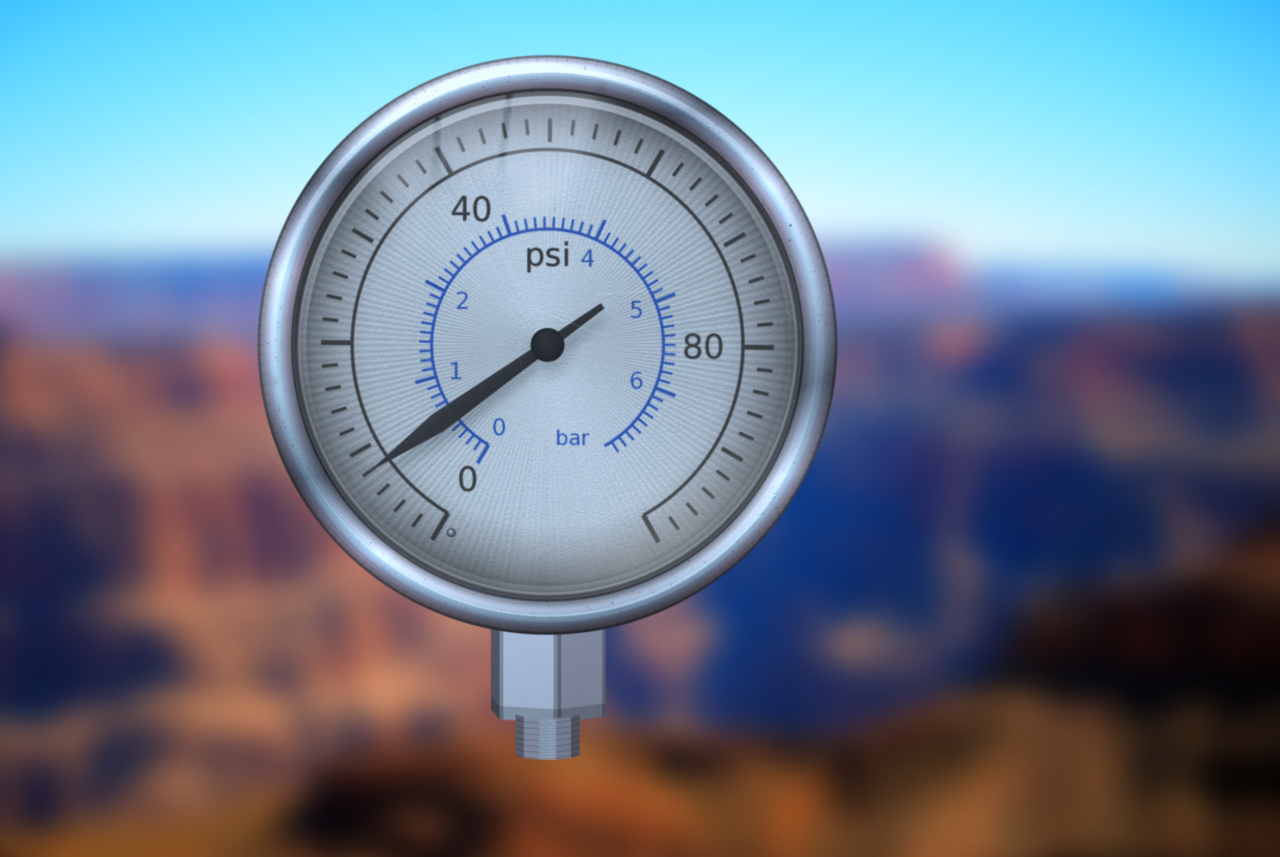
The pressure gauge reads 8 psi
